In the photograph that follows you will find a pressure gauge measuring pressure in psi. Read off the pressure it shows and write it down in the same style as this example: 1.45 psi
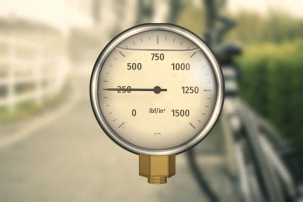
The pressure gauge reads 250 psi
